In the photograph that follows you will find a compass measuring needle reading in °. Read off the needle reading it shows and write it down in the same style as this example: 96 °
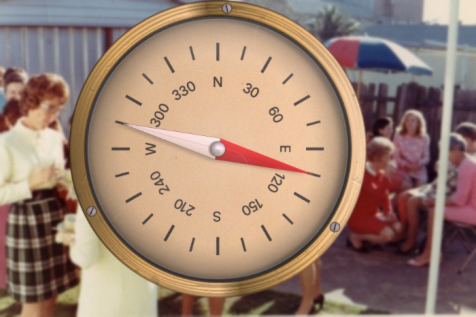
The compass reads 105 °
